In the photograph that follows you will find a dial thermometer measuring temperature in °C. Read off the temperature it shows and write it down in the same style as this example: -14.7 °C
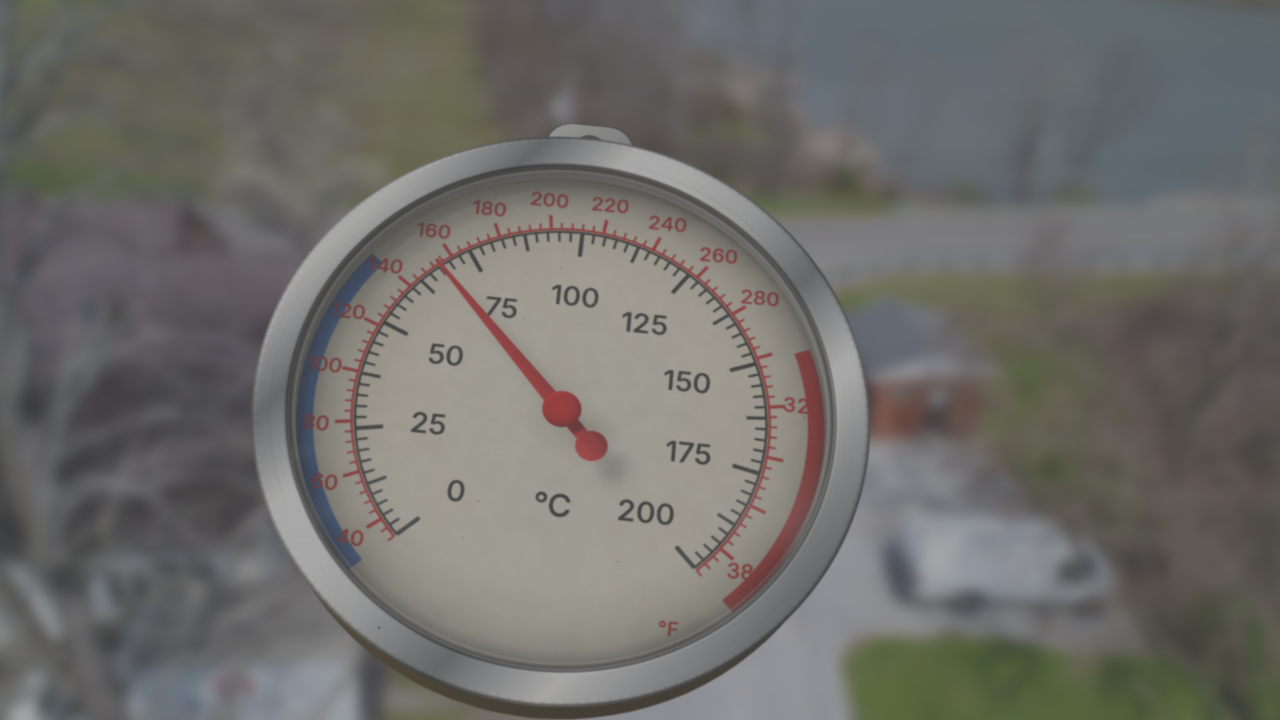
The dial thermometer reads 67.5 °C
